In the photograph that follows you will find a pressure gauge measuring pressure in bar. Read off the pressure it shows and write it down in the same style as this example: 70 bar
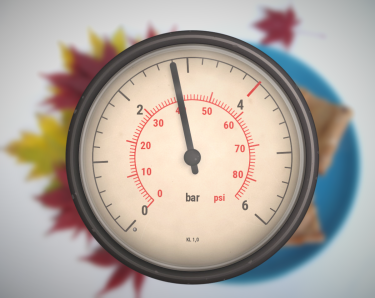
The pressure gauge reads 2.8 bar
